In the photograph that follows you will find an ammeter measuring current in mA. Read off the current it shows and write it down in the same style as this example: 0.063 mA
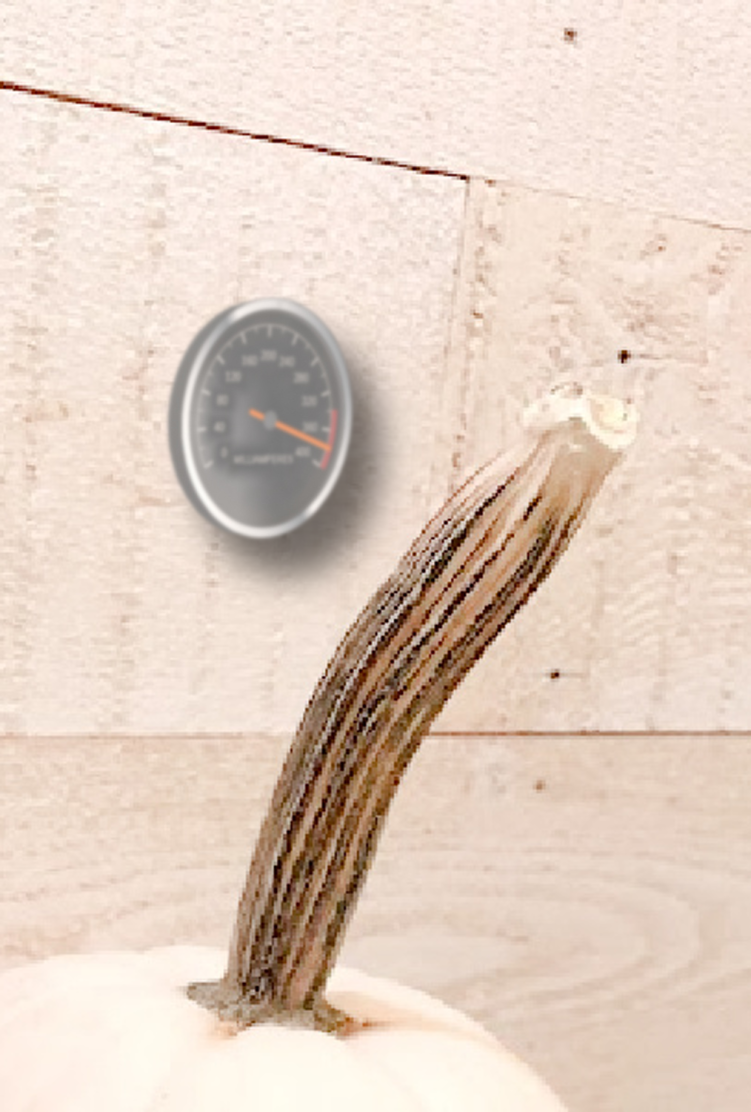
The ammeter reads 380 mA
